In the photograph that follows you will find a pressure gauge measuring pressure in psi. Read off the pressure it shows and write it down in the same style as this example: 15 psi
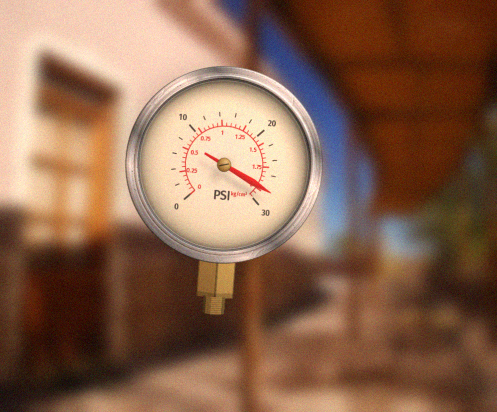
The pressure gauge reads 28 psi
